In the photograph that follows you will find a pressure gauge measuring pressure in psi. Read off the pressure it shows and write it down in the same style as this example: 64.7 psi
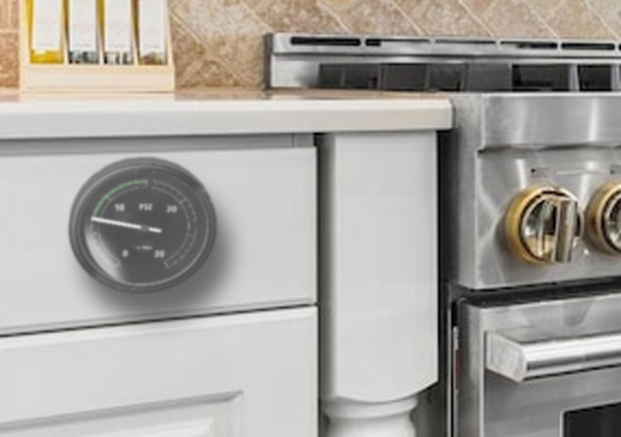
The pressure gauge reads 7 psi
